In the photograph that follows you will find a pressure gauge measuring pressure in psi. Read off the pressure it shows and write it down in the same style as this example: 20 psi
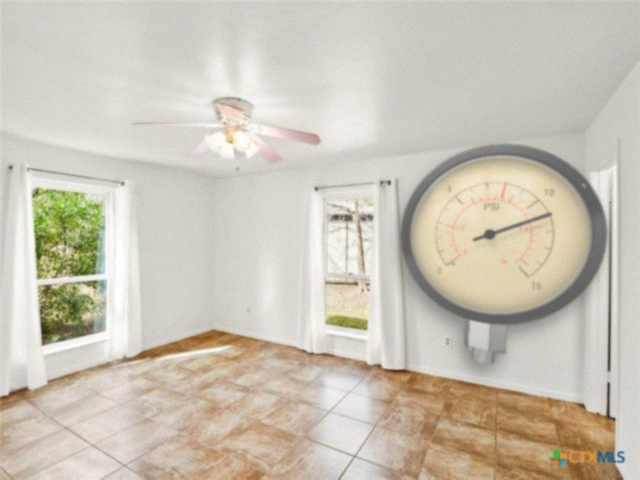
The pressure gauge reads 11 psi
